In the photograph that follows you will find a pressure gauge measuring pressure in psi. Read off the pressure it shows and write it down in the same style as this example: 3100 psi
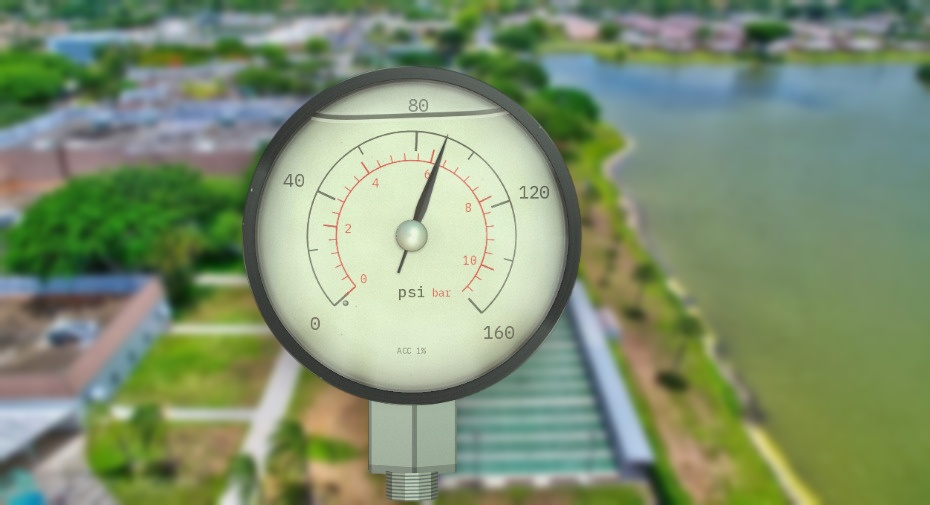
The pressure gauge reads 90 psi
